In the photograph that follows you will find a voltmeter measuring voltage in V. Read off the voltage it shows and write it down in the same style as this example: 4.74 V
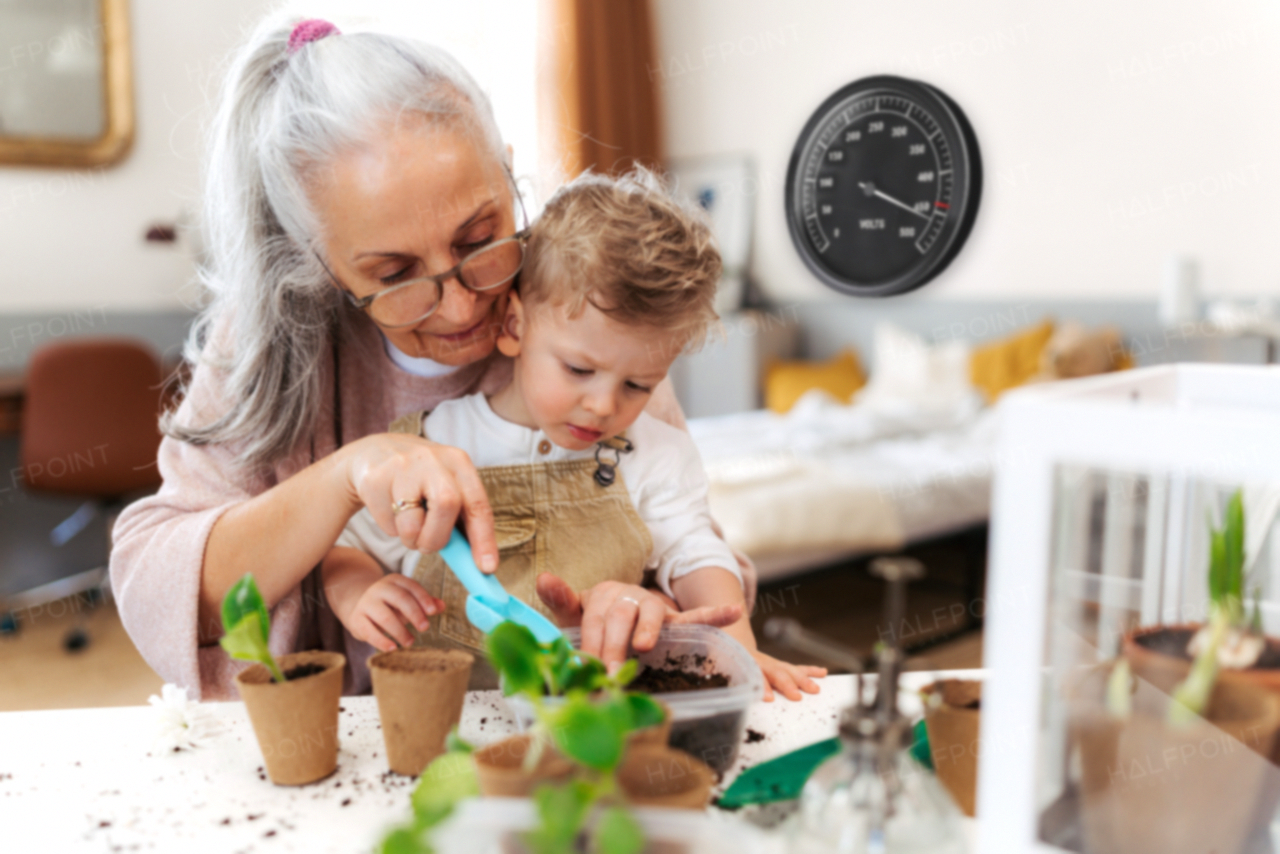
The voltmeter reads 460 V
